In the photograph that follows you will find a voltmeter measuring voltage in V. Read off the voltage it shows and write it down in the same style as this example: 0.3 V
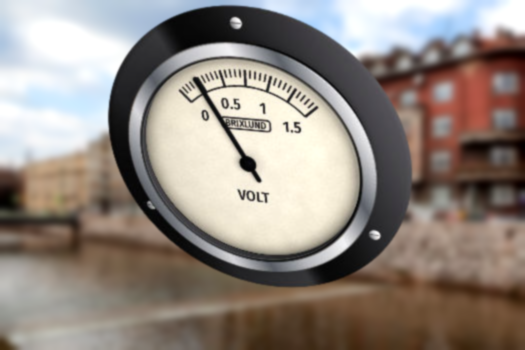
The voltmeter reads 0.25 V
